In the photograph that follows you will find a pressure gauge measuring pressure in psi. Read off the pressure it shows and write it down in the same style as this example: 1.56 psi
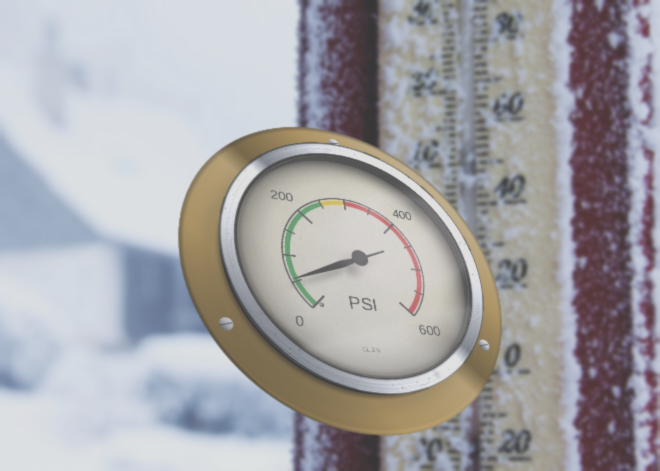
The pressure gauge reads 50 psi
